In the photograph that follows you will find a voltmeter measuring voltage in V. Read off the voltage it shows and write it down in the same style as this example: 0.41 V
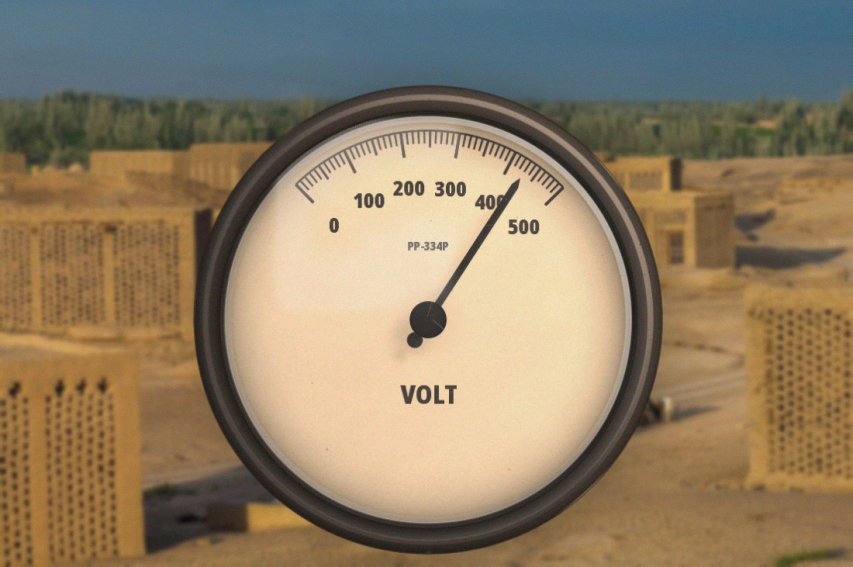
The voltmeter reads 430 V
